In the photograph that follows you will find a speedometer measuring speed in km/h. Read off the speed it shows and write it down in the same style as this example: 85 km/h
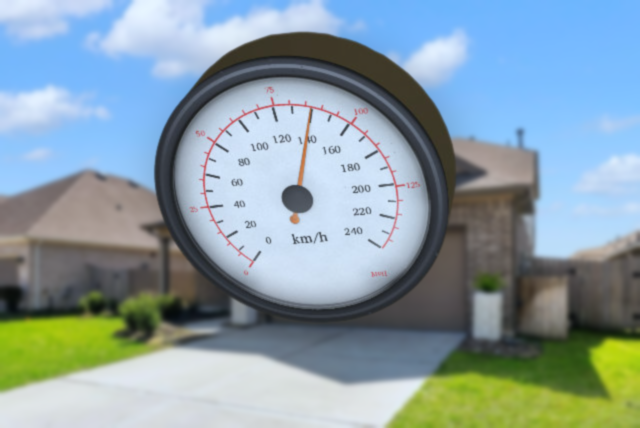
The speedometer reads 140 km/h
